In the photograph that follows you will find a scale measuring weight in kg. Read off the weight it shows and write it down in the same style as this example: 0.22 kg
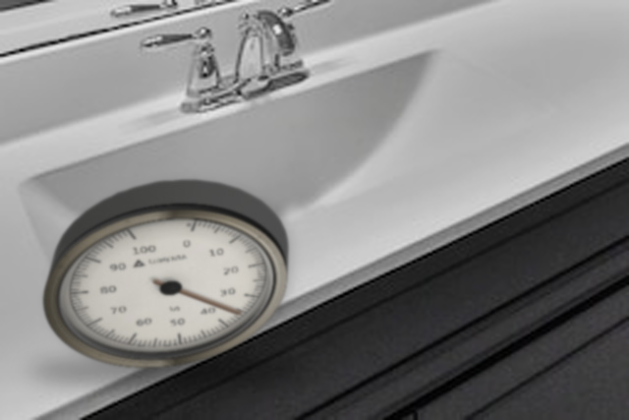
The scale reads 35 kg
